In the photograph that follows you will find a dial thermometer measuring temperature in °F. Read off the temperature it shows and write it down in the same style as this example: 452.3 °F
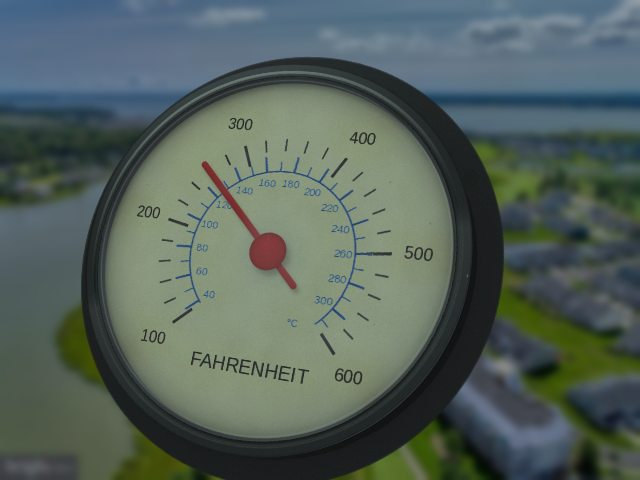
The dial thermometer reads 260 °F
